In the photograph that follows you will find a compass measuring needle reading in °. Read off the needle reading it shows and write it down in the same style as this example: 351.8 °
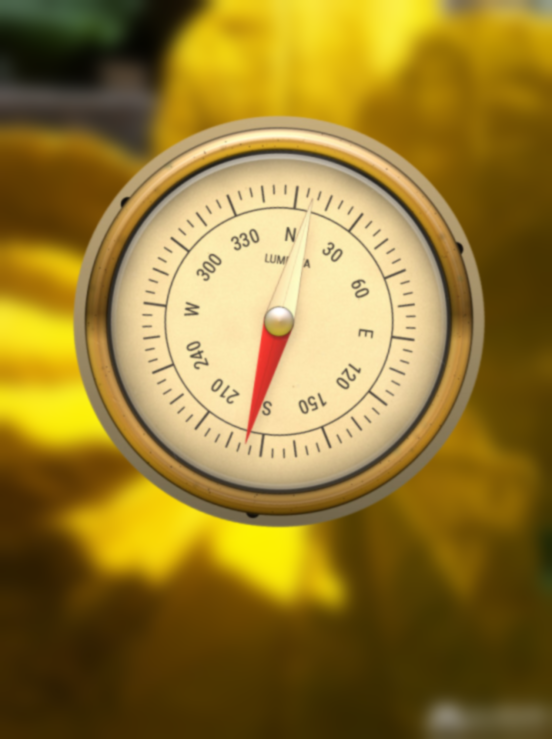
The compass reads 187.5 °
